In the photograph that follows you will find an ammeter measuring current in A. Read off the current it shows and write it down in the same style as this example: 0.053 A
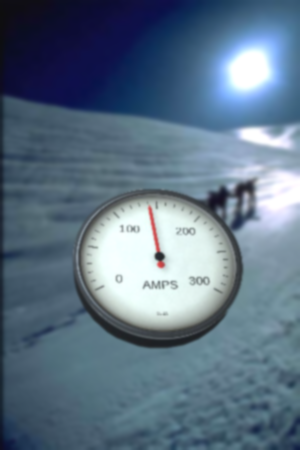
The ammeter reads 140 A
